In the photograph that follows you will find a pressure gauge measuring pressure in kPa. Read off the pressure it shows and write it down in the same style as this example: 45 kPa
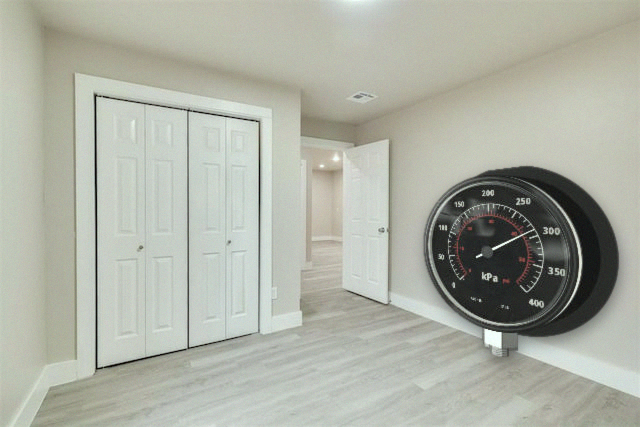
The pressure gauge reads 290 kPa
